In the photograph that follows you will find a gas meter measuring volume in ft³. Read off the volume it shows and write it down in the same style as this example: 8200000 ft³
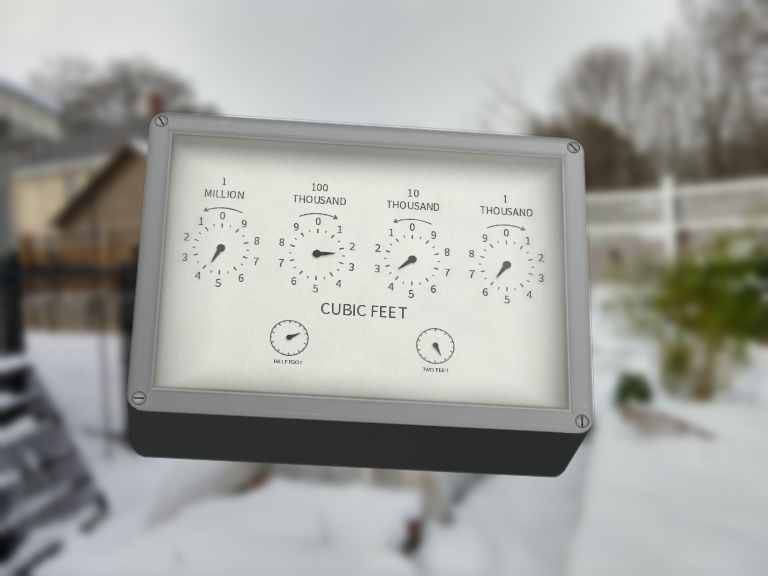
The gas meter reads 423600 ft³
